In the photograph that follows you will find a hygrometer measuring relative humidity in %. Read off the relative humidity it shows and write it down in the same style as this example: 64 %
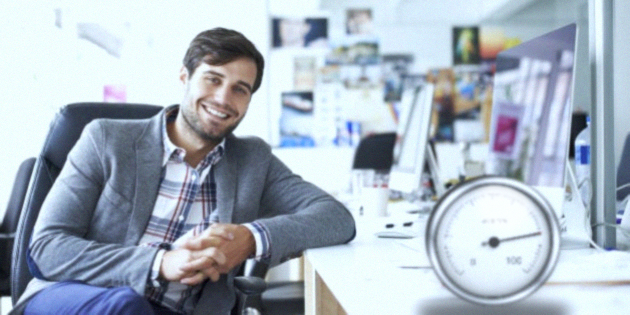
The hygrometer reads 80 %
